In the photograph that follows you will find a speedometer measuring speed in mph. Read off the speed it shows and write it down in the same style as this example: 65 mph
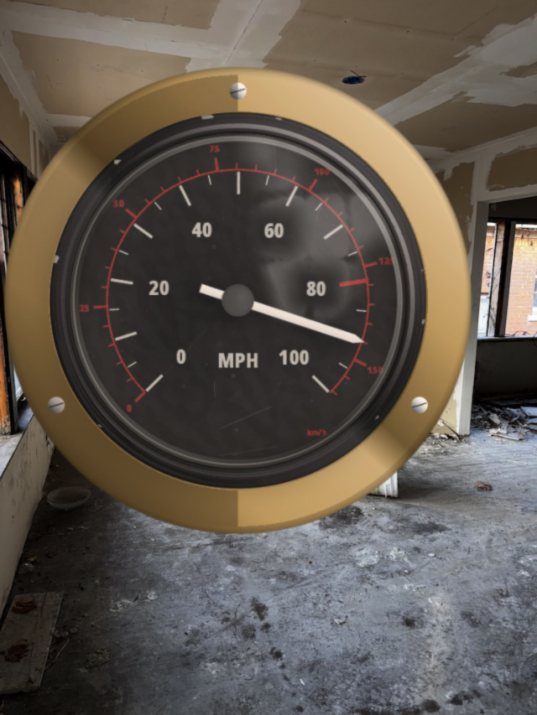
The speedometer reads 90 mph
